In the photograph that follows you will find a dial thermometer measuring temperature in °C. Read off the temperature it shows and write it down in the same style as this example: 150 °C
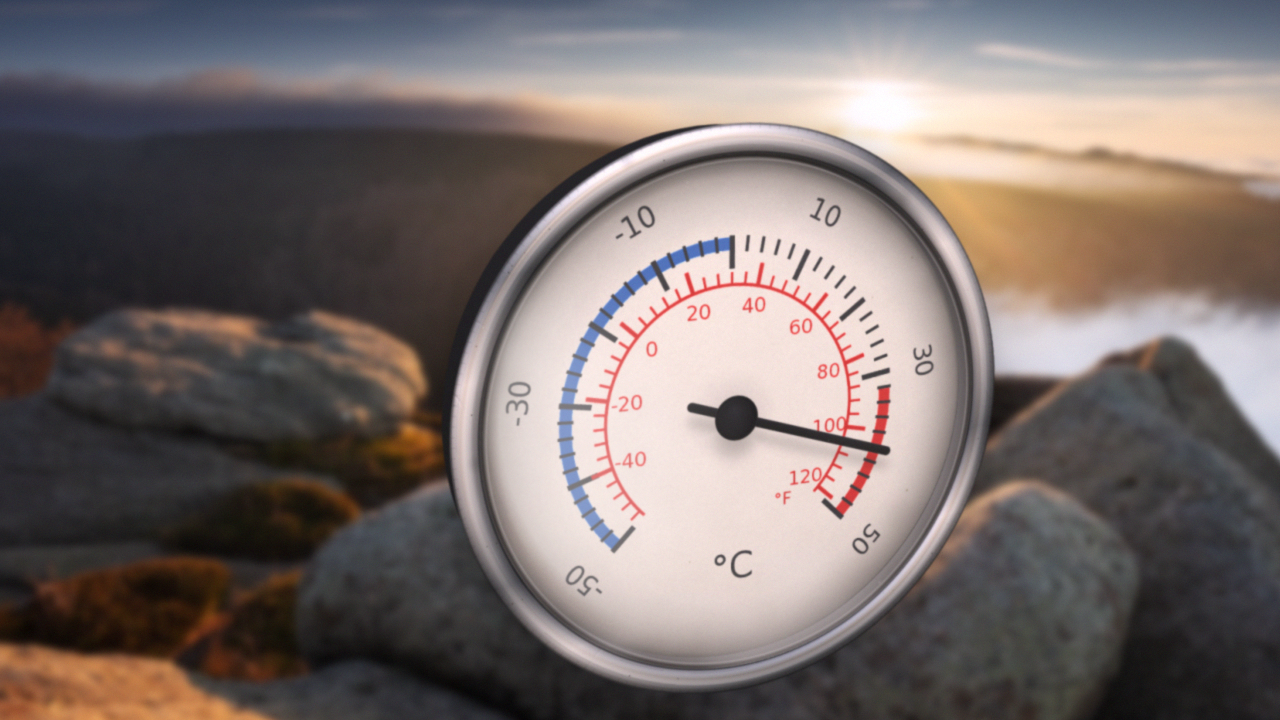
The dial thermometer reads 40 °C
